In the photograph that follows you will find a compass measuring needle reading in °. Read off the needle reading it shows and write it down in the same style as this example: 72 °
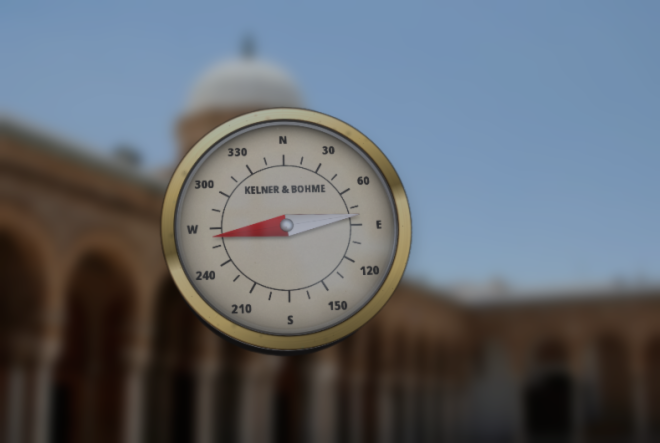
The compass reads 262.5 °
